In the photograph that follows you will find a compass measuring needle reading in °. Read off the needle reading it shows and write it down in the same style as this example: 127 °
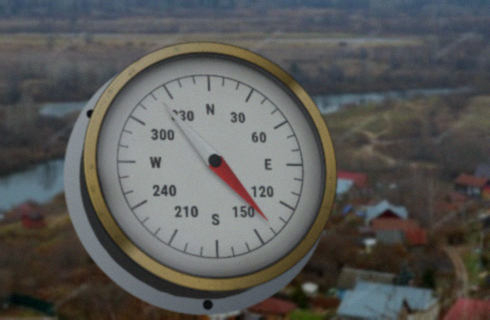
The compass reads 140 °
